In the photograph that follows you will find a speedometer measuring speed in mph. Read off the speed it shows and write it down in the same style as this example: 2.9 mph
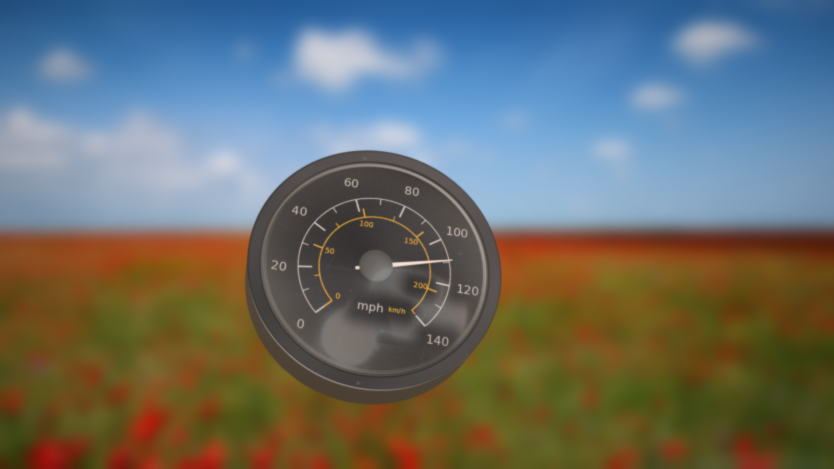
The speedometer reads 110 mph
